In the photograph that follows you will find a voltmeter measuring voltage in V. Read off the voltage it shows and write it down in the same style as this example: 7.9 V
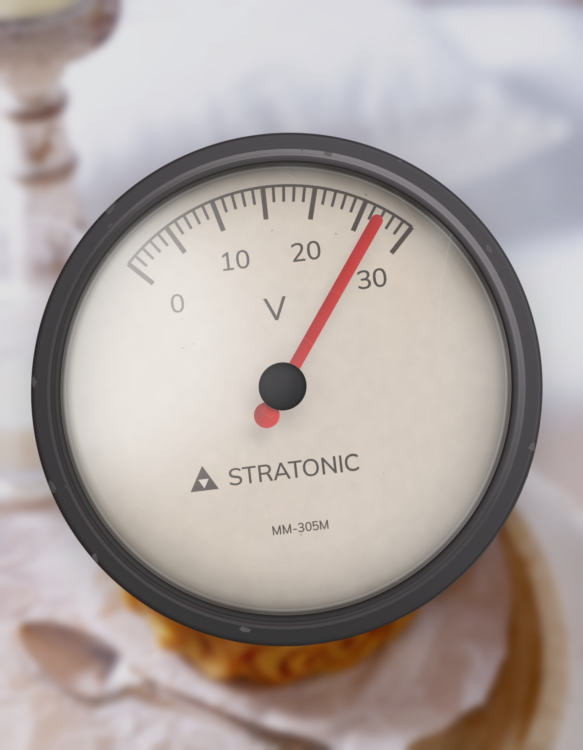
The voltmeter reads 27 V
